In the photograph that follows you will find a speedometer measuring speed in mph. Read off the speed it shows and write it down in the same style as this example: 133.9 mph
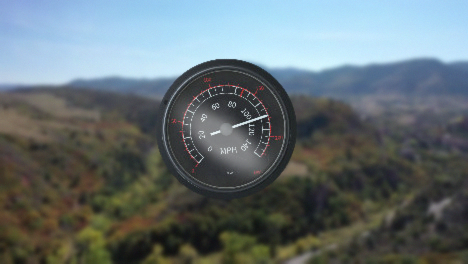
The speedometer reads 110 mph
